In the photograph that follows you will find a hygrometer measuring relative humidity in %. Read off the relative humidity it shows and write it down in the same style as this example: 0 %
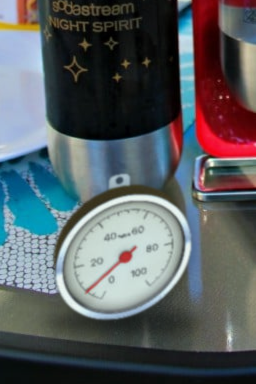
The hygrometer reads 8 %
